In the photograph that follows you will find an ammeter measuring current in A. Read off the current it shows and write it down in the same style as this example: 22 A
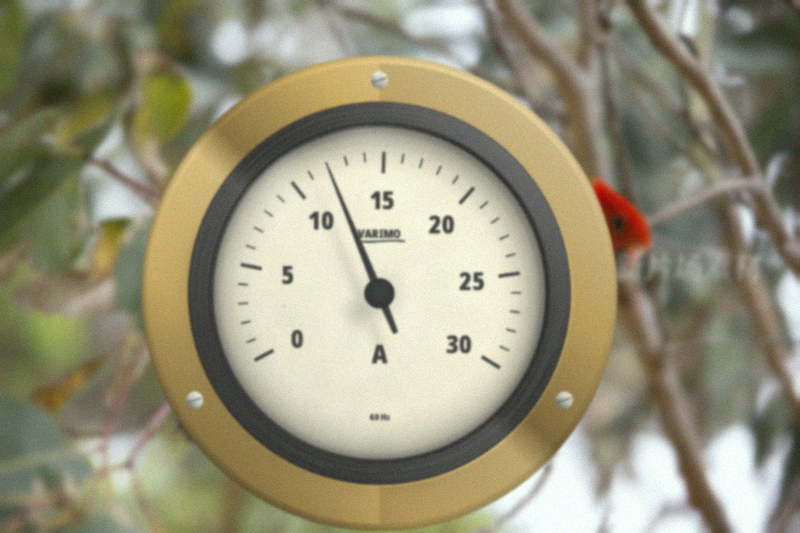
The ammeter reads 12 A
